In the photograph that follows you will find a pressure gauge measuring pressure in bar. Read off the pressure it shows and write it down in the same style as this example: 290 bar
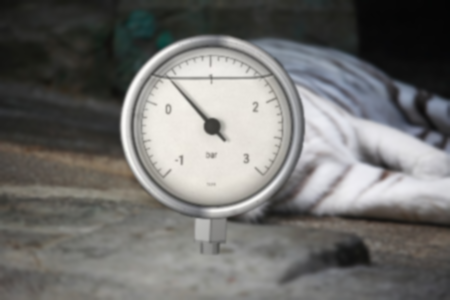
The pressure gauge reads 0.4 bar
